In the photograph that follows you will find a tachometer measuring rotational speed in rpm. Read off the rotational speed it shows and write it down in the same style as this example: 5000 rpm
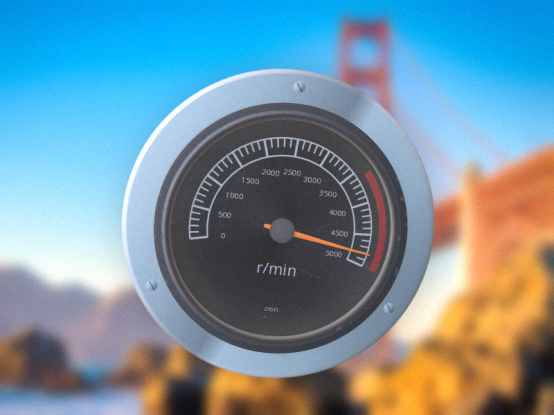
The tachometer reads 4800 rpm
